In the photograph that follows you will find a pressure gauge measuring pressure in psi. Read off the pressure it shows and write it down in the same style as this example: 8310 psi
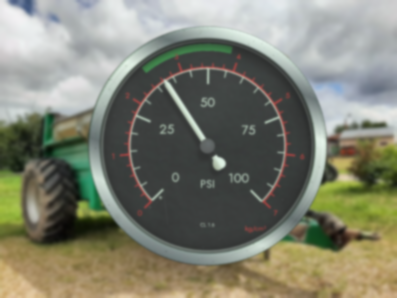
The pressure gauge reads 37.5 psi
